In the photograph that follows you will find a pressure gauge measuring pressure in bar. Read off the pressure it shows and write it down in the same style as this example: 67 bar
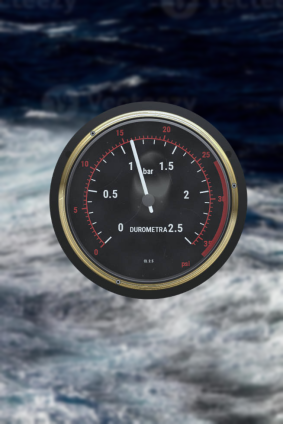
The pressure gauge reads 1.1 bar
